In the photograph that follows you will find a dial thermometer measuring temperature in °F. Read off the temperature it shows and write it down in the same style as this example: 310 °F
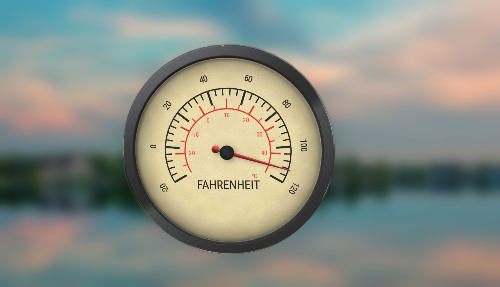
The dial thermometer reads 112 °F
